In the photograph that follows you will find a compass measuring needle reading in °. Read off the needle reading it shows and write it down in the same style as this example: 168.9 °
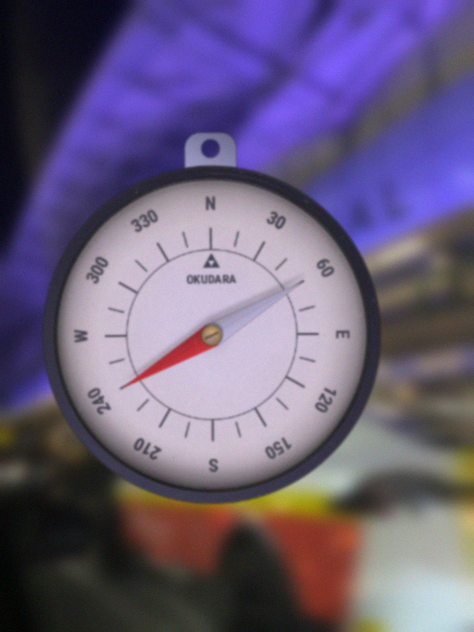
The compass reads 240 °
